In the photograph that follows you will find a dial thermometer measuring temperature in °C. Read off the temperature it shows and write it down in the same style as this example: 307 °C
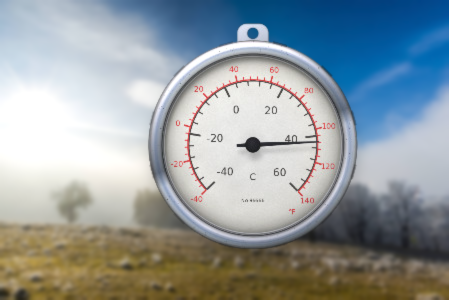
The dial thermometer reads 42 °C
